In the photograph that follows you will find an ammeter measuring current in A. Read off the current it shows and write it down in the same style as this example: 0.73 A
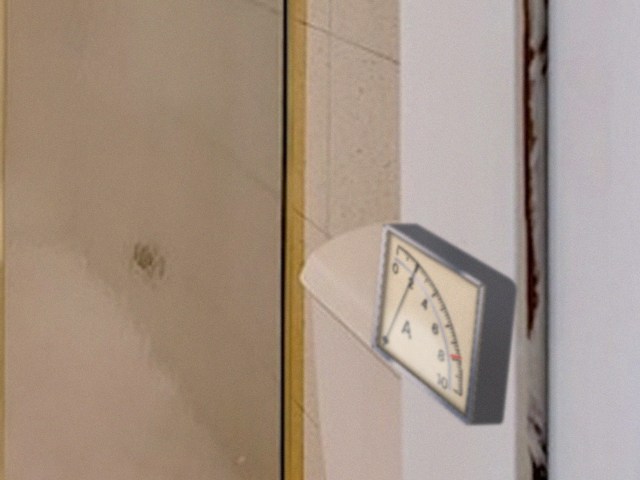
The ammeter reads 2 A
